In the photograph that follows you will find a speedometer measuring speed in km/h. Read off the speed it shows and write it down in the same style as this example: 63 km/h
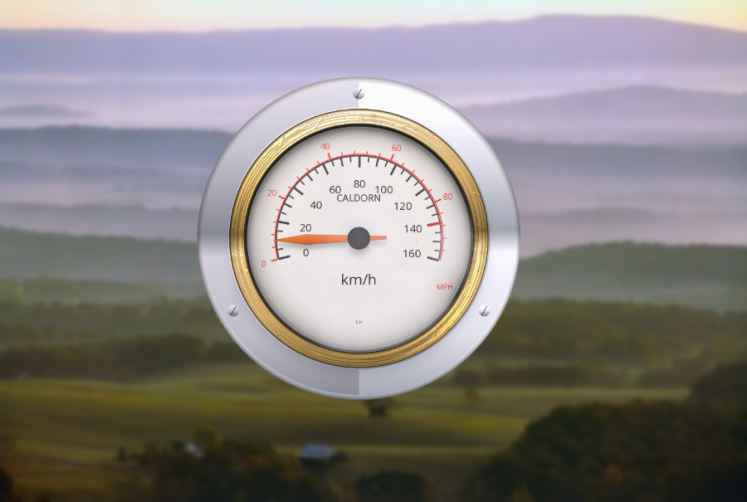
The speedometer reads 10 km/h
